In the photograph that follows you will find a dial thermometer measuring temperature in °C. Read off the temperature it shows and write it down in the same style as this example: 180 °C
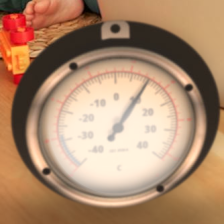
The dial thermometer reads 10 °C
